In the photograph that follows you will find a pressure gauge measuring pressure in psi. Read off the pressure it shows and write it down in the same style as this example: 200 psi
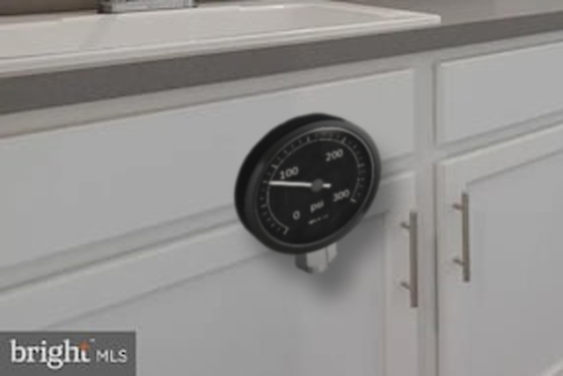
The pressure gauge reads 80 psi
